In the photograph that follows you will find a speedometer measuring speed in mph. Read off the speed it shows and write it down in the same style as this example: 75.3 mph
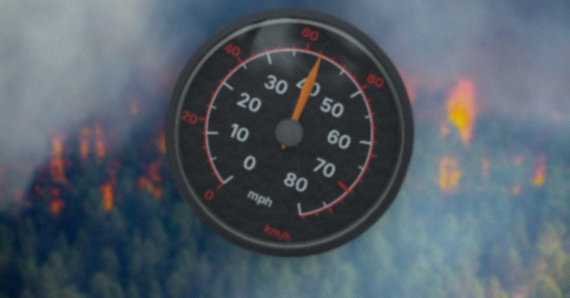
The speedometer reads 40 mph
